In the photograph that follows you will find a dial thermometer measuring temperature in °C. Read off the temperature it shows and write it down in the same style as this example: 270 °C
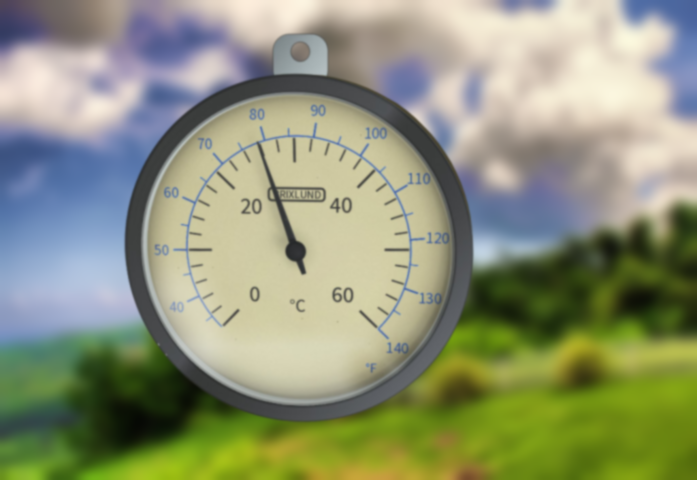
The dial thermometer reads 26 °C
